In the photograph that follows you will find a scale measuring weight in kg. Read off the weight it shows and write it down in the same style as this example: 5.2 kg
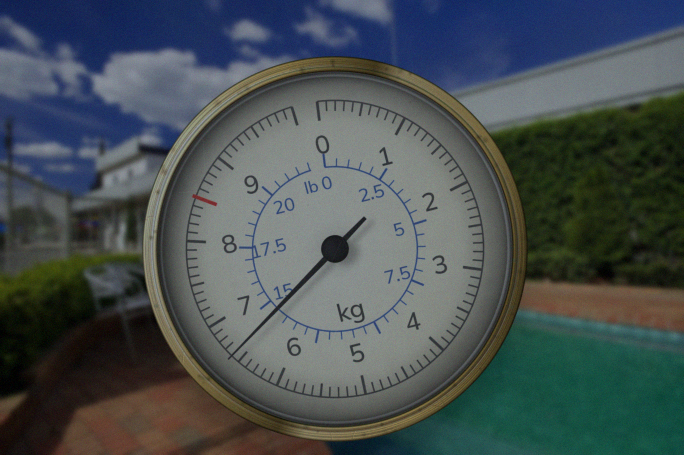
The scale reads 6.6 kg
